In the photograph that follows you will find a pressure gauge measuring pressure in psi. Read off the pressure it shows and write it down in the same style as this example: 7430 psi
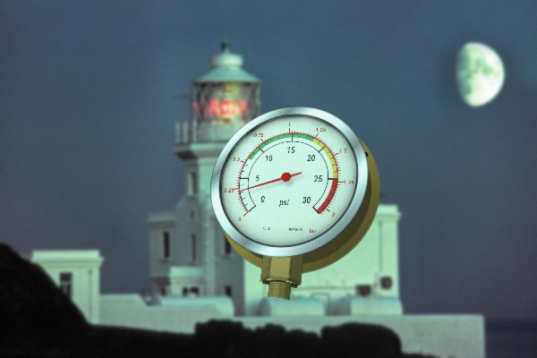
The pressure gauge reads 3 psi
